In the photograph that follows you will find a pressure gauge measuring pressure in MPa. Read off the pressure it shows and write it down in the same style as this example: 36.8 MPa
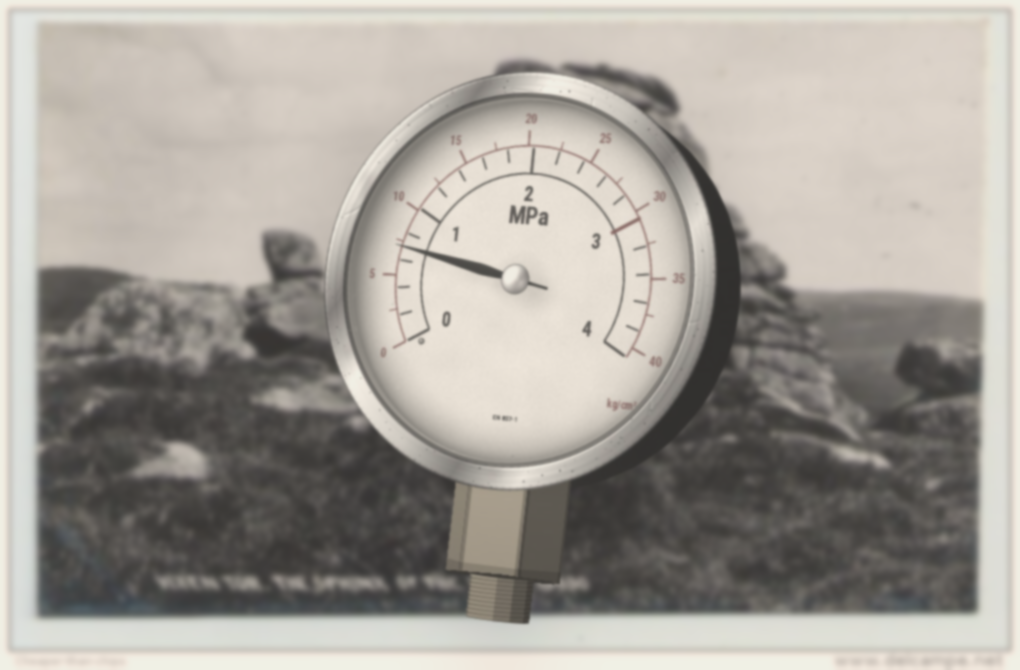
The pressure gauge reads 0.7 MPa
